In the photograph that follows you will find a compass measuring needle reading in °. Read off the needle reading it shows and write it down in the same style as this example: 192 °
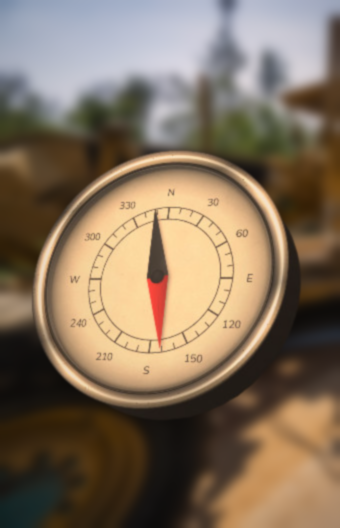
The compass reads 170 °
